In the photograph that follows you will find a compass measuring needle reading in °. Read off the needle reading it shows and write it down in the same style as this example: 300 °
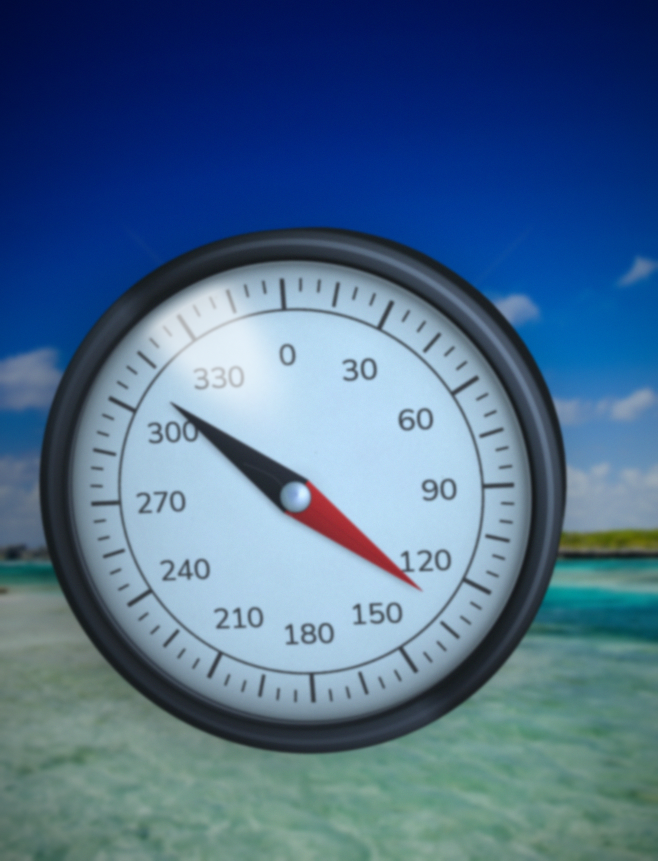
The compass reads 130 °
